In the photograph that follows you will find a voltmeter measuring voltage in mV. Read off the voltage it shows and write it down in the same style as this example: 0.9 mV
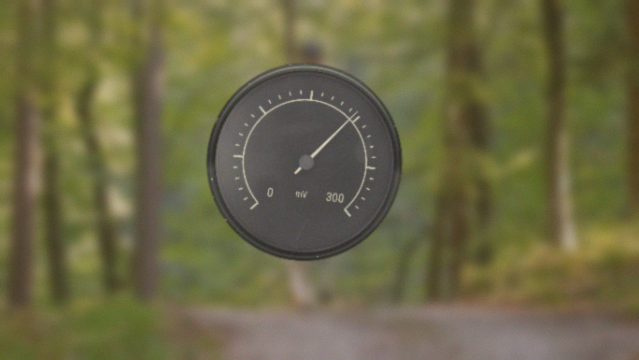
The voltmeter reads 195 mV
